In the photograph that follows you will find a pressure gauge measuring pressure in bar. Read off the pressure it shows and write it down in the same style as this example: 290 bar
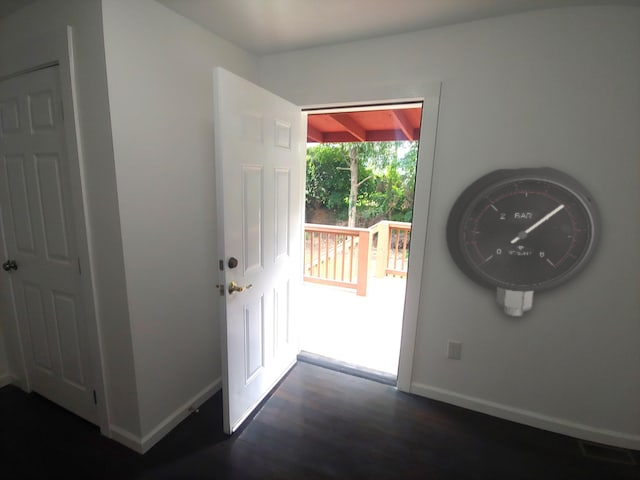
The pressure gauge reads 4 bar
